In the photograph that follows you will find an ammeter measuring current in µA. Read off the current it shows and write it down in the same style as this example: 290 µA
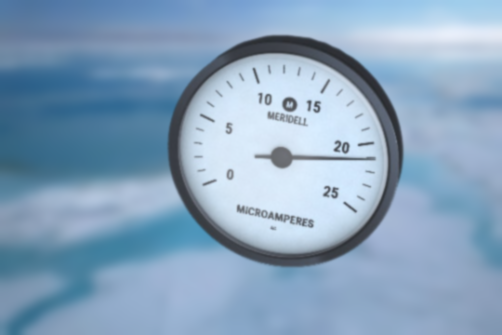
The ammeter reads 21 µA
